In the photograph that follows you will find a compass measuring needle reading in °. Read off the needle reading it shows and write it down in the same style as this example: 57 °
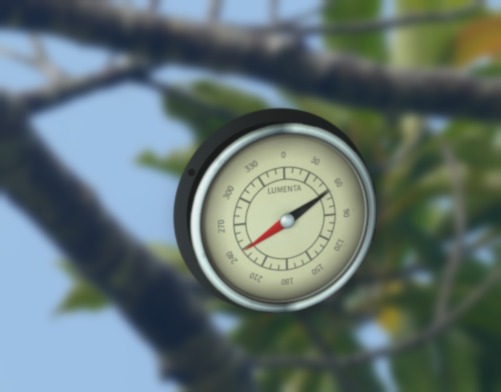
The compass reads 240 °
